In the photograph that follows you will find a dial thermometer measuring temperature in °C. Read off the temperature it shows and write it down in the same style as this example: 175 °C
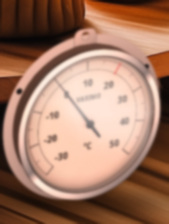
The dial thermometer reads 0 °C
